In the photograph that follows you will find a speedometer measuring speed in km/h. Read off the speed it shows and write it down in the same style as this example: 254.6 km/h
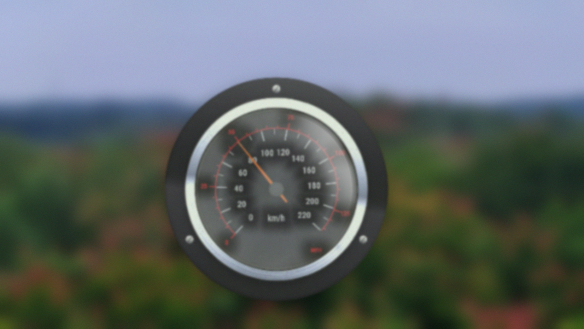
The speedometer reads 80 km/h
